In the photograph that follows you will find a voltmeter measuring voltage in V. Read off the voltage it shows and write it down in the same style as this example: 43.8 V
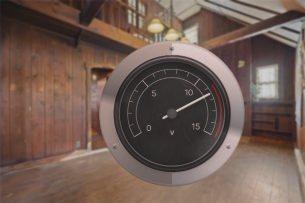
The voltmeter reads 11.5 V
